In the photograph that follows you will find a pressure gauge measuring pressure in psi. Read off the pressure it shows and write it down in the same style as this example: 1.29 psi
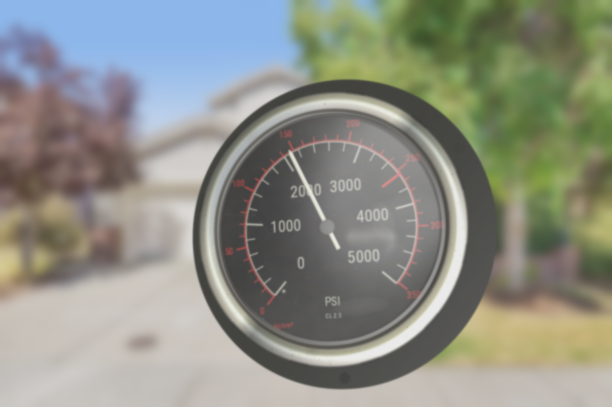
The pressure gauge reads 2100 psi
